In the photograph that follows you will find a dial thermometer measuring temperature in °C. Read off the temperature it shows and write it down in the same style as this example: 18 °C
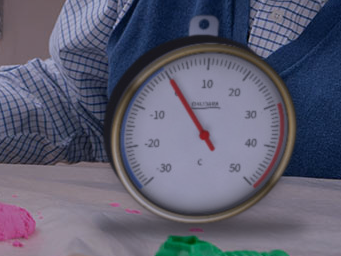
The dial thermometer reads 0 °C
